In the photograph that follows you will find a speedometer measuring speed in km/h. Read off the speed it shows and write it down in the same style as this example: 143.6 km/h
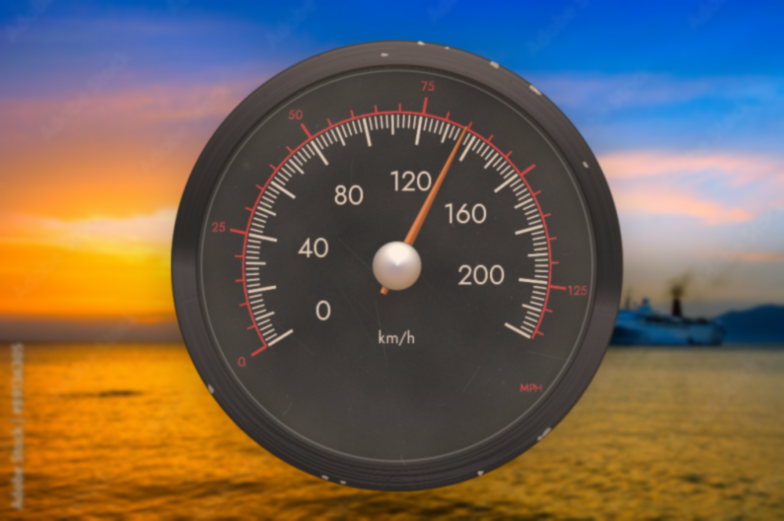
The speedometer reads 136 km/h
